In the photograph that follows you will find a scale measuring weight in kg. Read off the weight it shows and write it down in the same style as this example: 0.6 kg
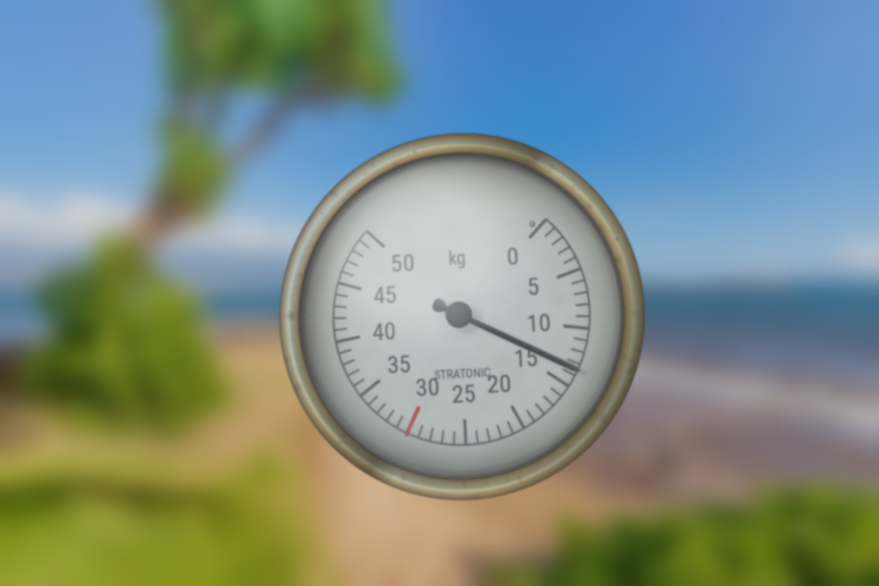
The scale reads 13.5 kg
